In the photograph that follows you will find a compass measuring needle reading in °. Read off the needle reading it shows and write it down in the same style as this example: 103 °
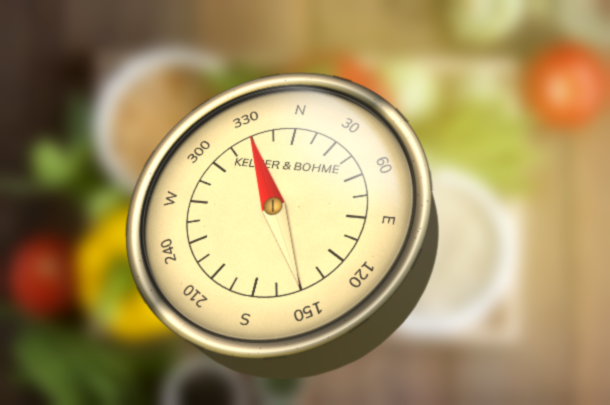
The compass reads 330 °
